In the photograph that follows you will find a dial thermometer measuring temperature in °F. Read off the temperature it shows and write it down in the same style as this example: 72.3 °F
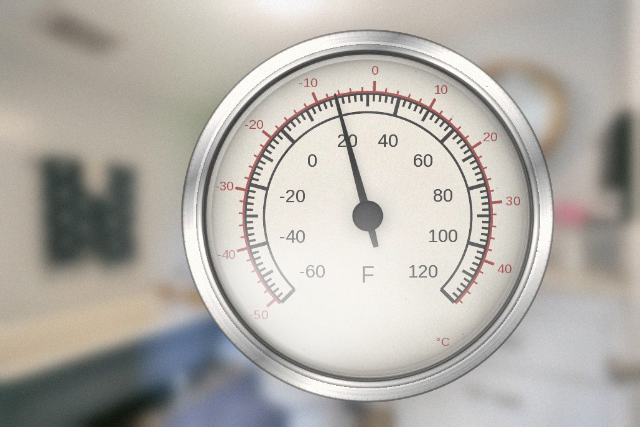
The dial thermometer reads 20 °F
